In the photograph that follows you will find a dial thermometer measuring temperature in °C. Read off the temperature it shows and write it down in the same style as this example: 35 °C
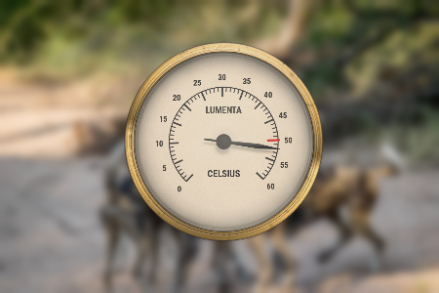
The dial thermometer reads 52 °C
